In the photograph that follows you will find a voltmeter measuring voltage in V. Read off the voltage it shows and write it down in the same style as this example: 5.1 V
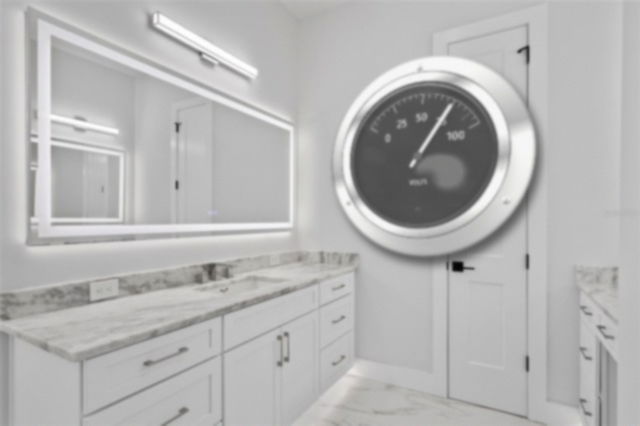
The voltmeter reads 75 V
